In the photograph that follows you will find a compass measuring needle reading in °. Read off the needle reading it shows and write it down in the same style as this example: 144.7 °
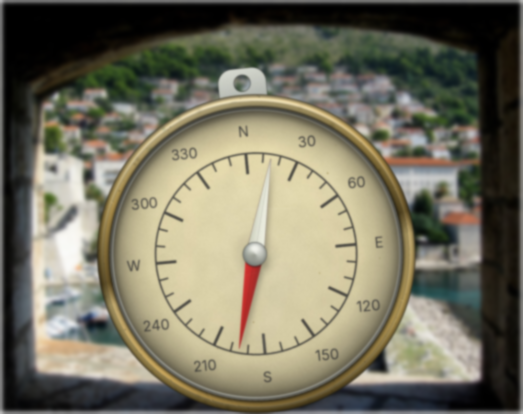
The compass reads 195 °
